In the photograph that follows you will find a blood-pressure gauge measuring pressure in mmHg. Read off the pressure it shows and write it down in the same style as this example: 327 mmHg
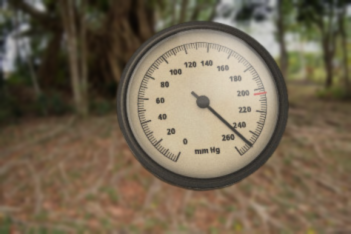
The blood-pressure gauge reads 250 mmHg
